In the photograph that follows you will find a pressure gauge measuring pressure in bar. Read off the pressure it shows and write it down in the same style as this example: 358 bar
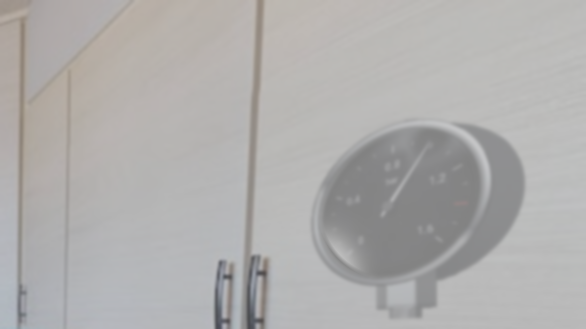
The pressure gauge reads 1 bar
